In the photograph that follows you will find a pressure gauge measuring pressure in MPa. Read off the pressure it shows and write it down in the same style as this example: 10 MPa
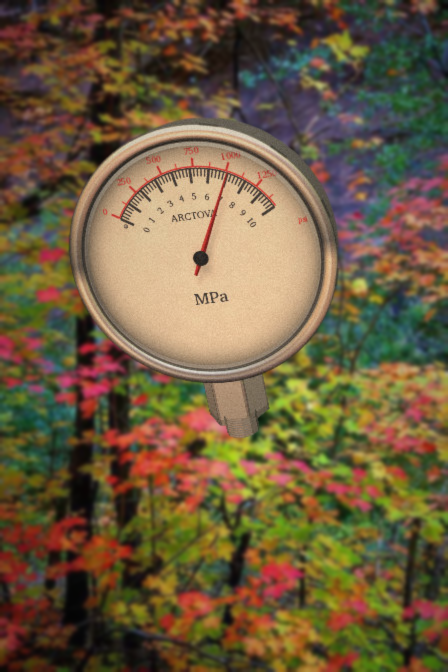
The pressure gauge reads 7 MPa
